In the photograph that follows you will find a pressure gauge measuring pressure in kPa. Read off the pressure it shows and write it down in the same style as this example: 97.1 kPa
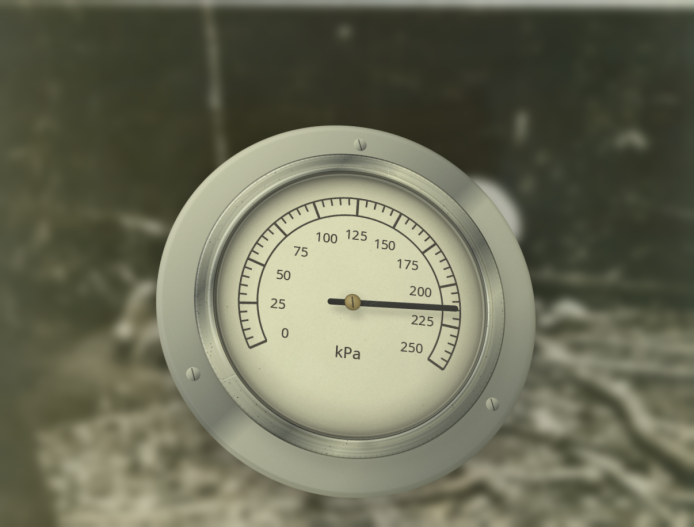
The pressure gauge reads 215 kPa
